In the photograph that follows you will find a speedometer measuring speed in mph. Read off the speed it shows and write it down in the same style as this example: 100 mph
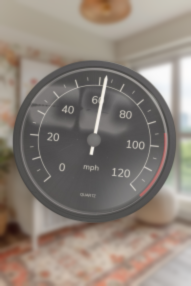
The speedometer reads 62.5 mph
